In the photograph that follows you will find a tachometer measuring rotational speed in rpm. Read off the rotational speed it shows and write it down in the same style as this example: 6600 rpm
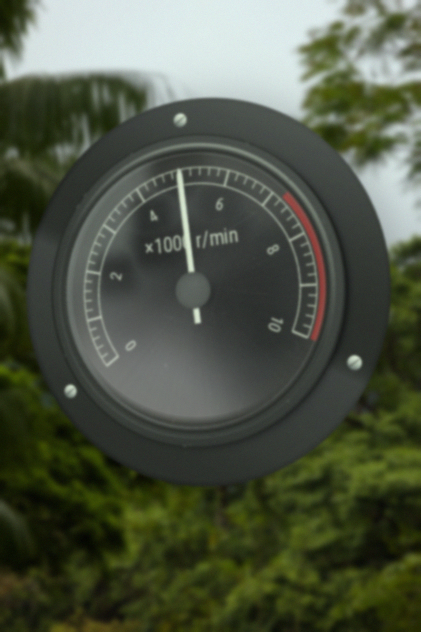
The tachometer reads 5000 rpm
